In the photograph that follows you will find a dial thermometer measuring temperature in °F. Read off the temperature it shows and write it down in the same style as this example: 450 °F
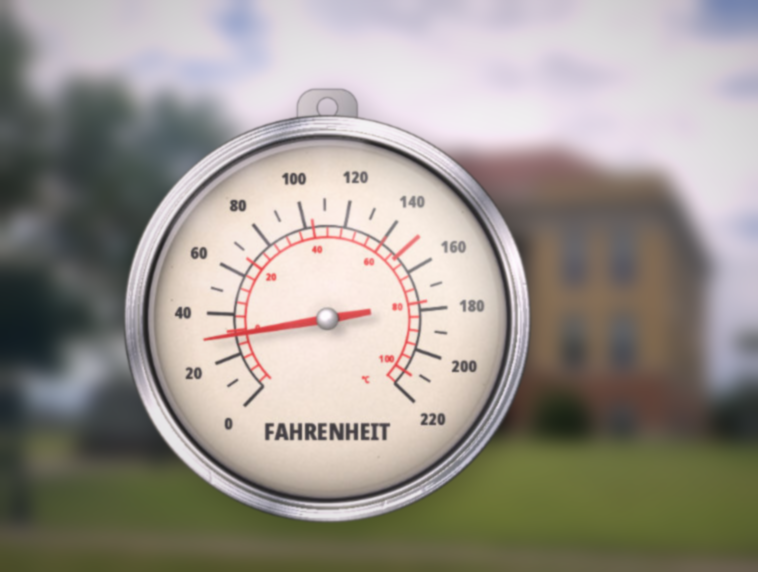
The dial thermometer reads 30 °F
